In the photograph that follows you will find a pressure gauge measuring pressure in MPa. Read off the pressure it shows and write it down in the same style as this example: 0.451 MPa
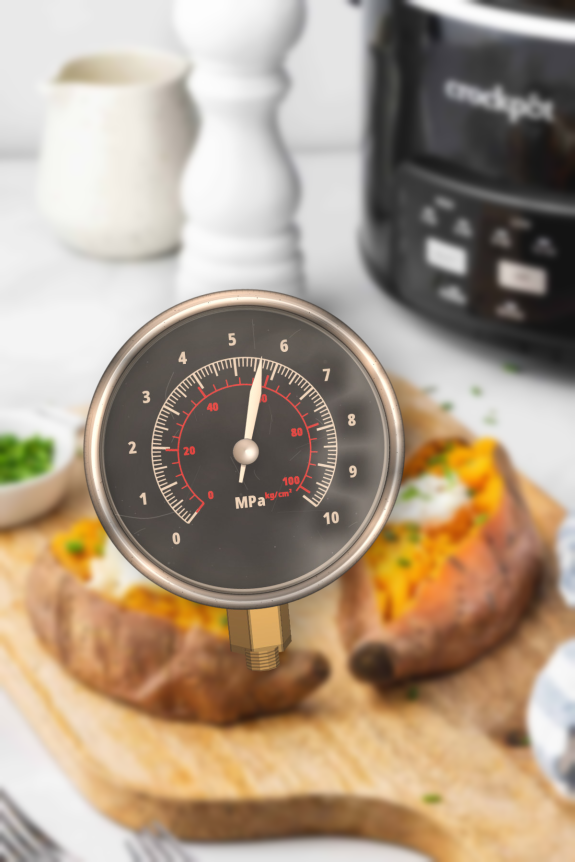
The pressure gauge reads 5.6 MPa
